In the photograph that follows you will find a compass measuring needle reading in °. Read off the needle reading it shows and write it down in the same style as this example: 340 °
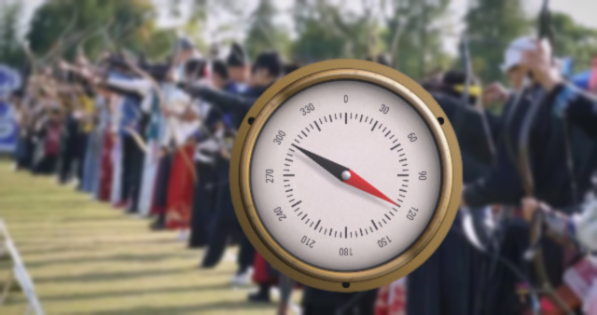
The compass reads 120 °
